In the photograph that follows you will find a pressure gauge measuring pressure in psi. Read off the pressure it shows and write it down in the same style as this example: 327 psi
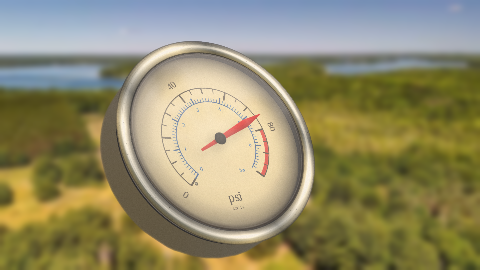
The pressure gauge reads 75 psi
